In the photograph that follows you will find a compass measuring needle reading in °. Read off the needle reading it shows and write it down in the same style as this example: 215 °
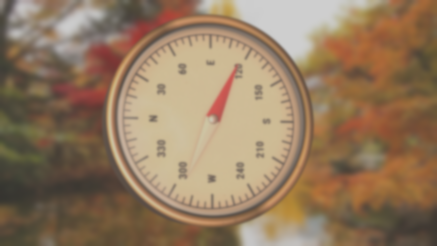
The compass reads 115 °
